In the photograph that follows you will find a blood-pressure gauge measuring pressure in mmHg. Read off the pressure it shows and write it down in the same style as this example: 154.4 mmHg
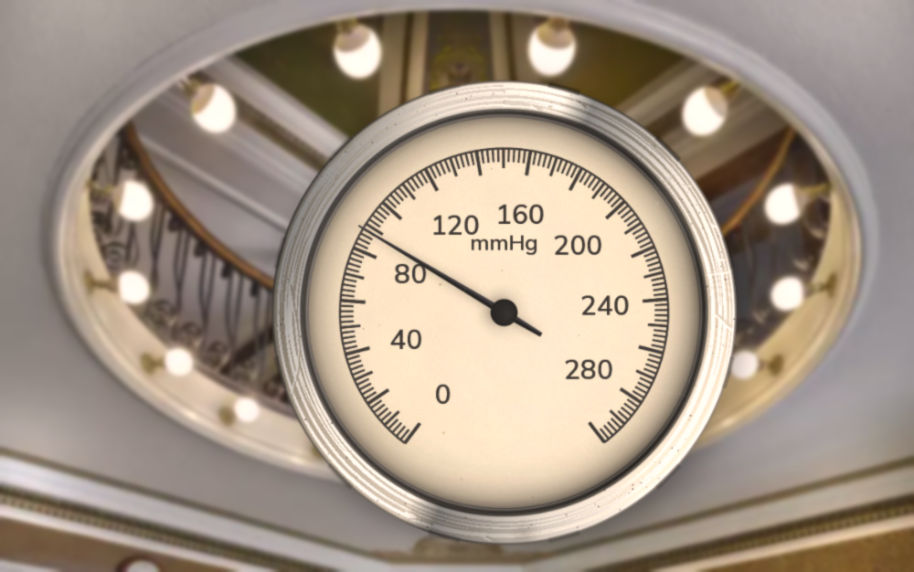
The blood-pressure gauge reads 88 mmHg
